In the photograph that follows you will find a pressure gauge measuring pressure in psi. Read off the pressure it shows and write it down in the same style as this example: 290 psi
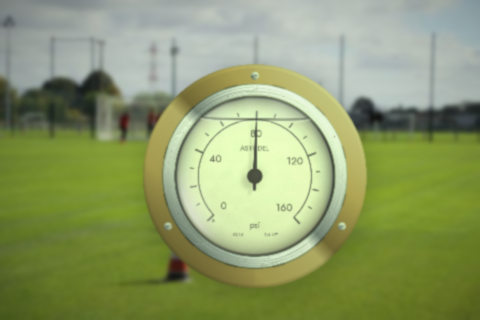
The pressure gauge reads 80 psi
